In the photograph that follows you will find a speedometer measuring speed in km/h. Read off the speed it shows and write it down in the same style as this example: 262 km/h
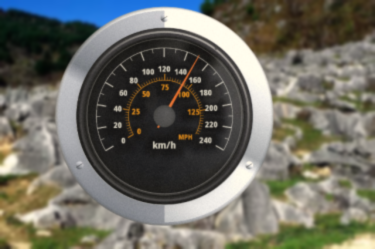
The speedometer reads 150 km/h
